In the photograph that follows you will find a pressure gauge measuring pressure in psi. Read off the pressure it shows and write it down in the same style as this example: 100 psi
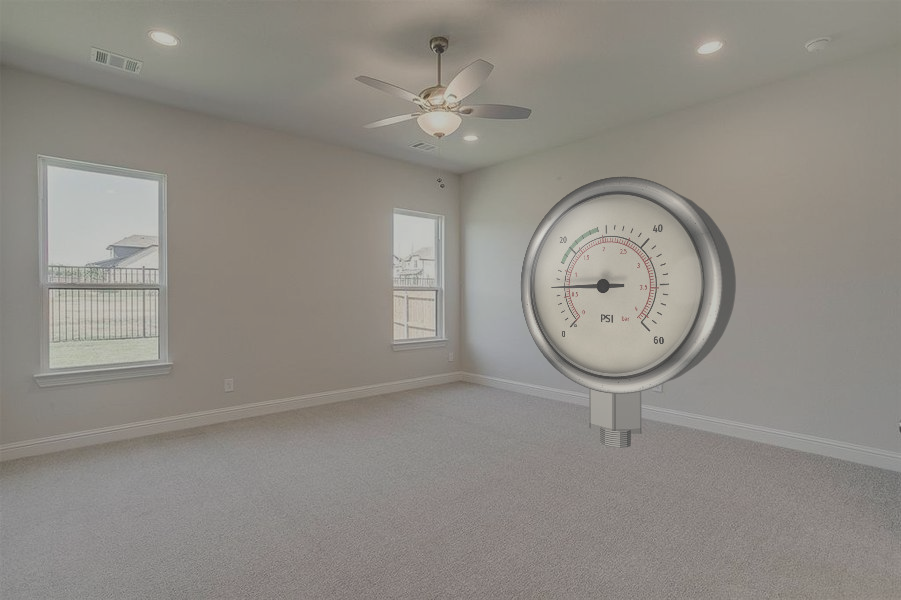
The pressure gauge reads 10 psi
